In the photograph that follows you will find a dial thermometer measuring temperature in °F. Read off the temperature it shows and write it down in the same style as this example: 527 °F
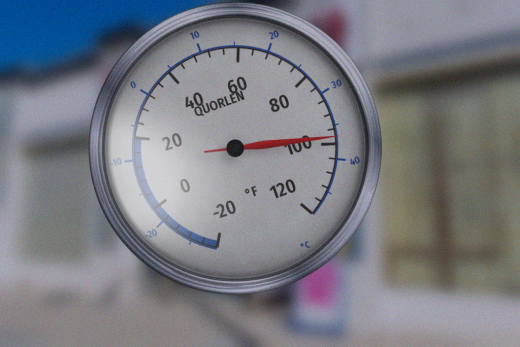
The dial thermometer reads 98 °F
